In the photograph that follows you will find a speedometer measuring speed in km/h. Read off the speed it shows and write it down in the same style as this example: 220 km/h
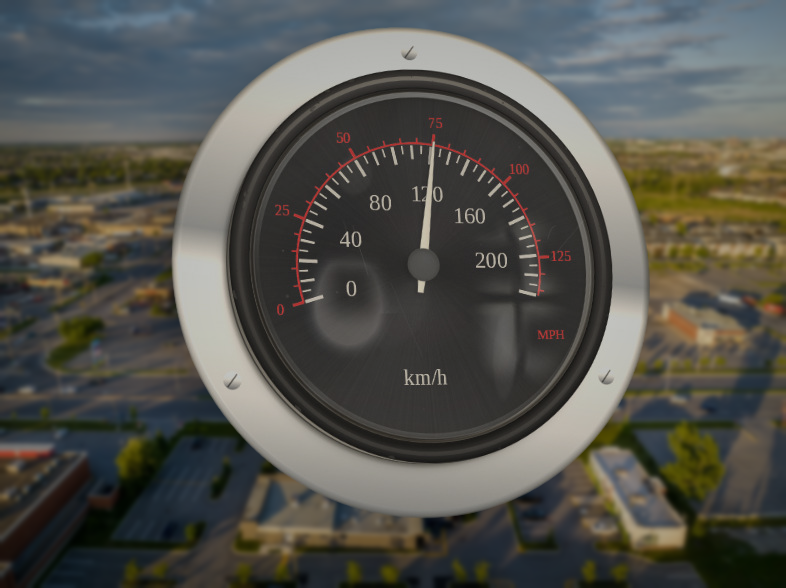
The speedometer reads 120 km/h
